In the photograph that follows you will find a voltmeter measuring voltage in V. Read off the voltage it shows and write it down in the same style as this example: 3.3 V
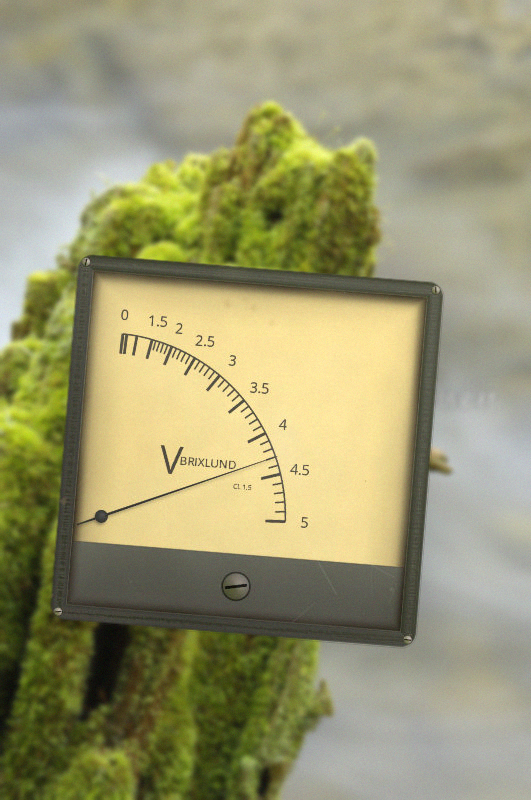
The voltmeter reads 4.3 V
